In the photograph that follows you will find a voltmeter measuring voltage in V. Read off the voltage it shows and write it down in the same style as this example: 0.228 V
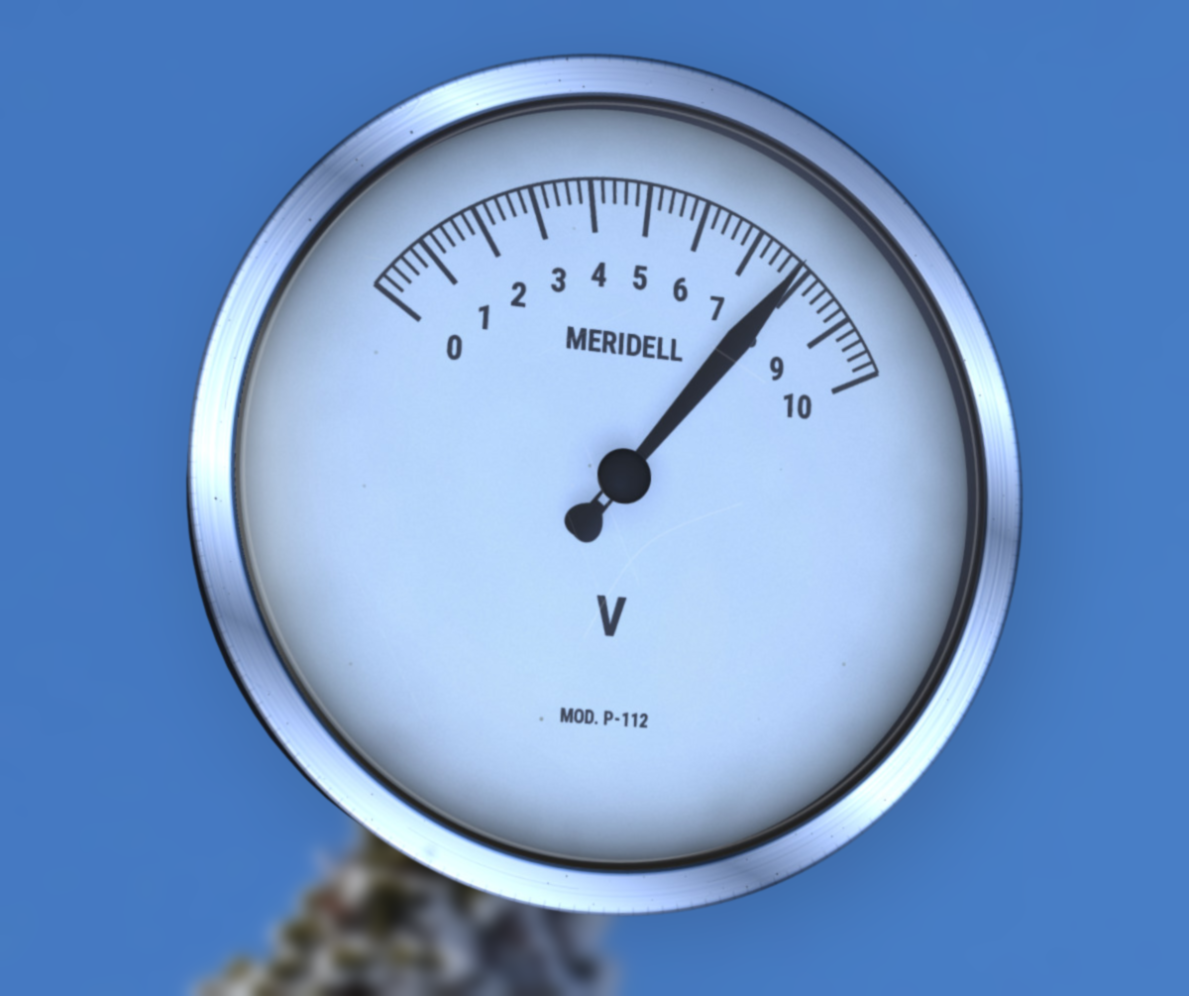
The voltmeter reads 7.8 V
